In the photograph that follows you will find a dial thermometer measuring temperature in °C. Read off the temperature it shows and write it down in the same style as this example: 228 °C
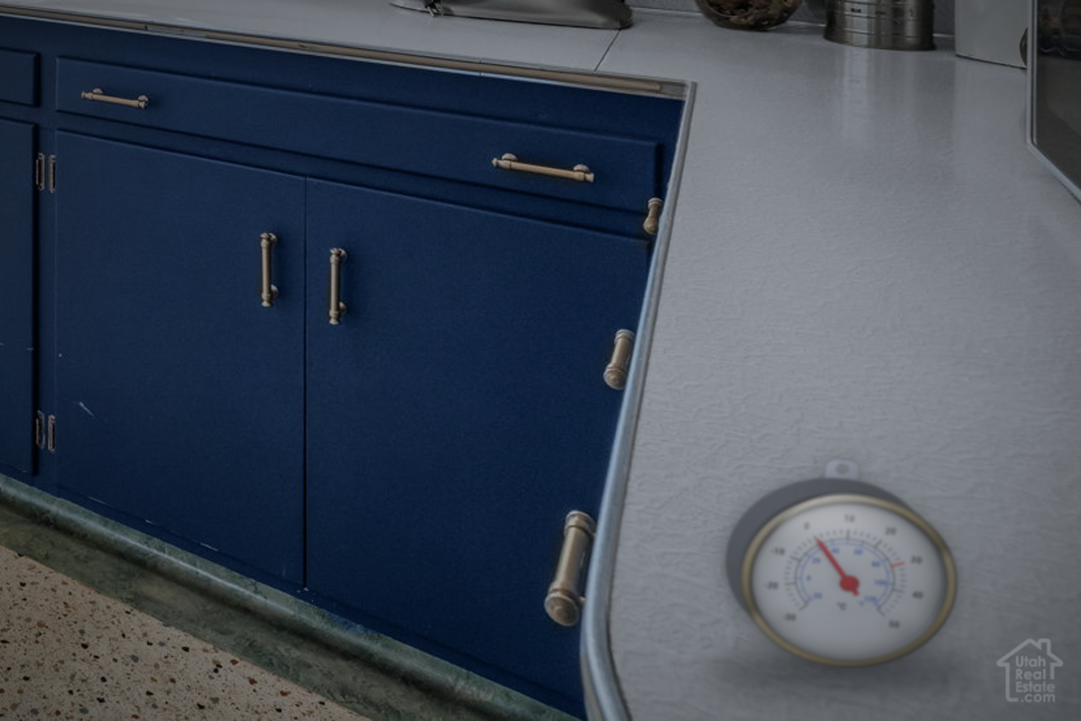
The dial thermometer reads 0 °C
